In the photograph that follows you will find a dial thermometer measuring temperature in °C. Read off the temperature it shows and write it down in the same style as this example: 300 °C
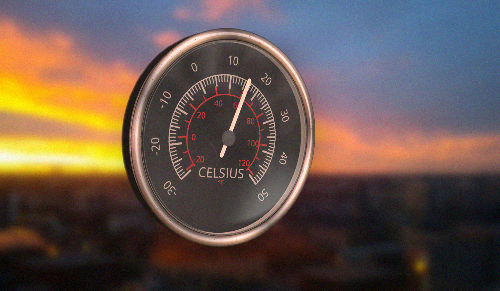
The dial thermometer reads 15 °C
